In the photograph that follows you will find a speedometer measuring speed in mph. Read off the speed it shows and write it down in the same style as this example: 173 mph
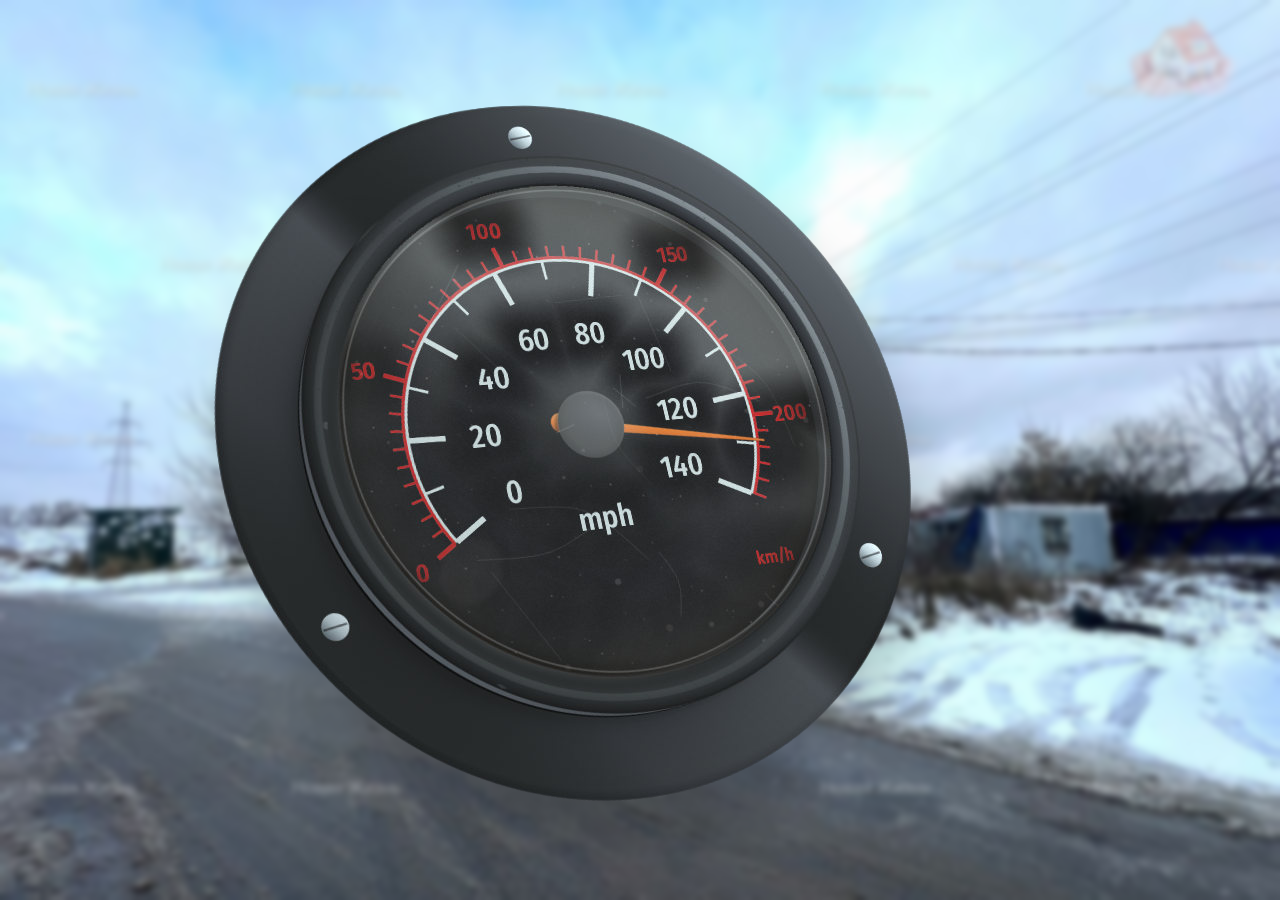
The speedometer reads 130 mph
